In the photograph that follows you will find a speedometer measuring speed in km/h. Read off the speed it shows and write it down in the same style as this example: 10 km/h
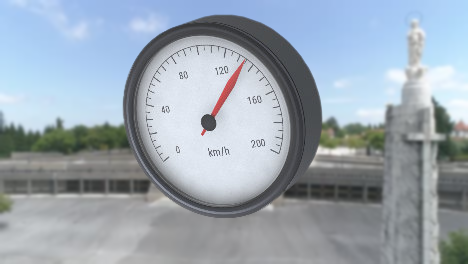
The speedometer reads 135 km/h
